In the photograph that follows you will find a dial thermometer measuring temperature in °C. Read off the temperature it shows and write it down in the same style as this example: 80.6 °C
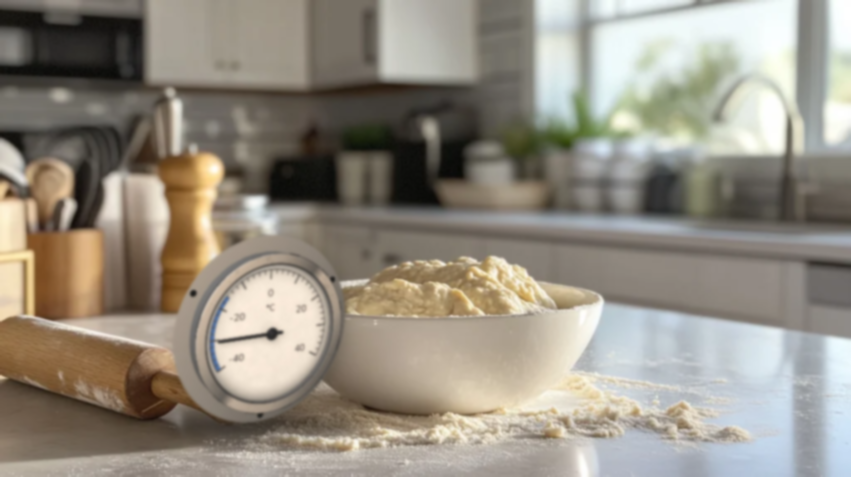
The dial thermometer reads -30 °C
